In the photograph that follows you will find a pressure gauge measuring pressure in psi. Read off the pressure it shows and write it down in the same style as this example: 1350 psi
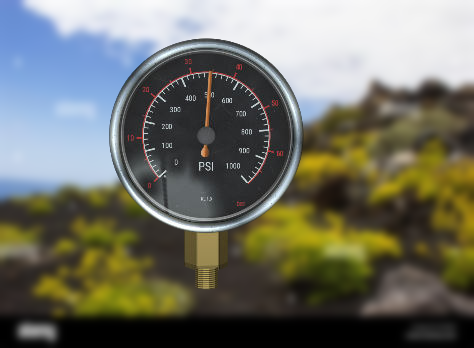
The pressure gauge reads 500 psi
